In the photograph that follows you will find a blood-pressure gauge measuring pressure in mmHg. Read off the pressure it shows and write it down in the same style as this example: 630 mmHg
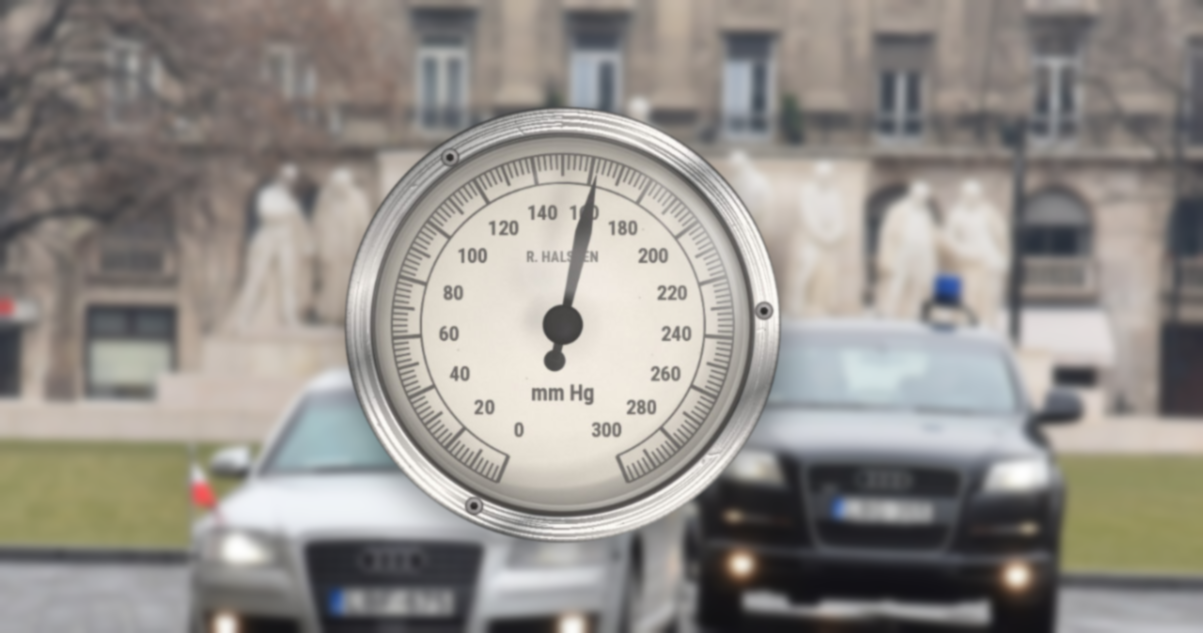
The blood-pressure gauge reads 162 mmHg
